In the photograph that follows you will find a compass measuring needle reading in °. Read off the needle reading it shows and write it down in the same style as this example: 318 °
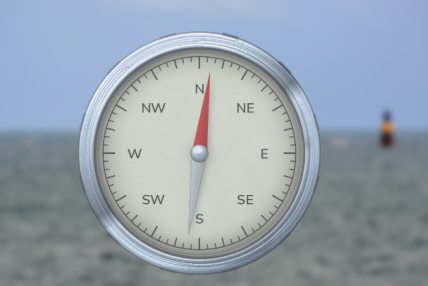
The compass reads 7.5 °
